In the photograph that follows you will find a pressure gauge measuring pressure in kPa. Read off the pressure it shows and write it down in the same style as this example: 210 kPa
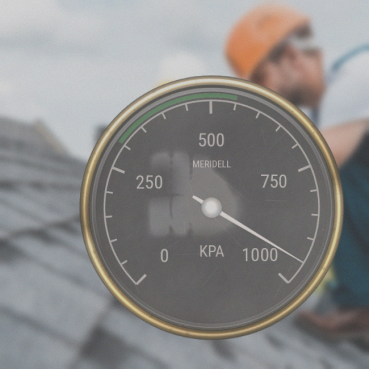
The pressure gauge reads 950 kPa
